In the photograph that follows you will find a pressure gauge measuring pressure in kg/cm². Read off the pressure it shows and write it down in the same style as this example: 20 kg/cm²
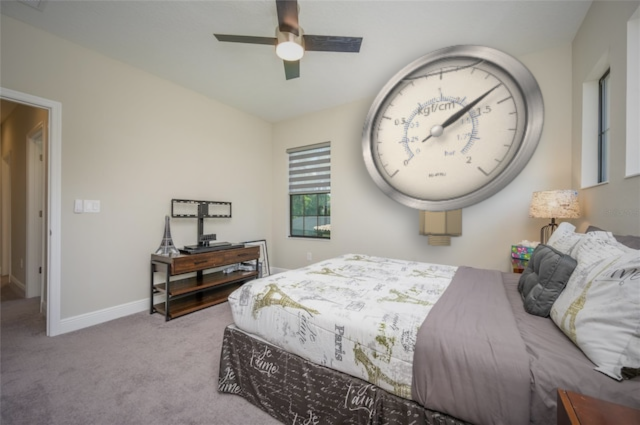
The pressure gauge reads 1.4 kg/cm²
